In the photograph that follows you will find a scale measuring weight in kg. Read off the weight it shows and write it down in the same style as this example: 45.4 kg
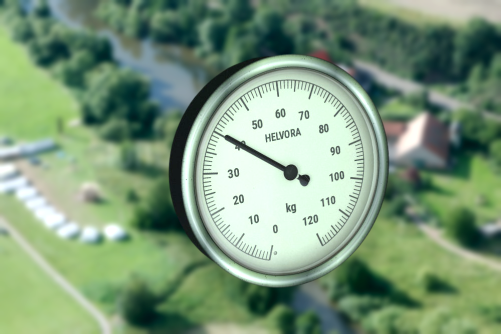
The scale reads 40 kg
